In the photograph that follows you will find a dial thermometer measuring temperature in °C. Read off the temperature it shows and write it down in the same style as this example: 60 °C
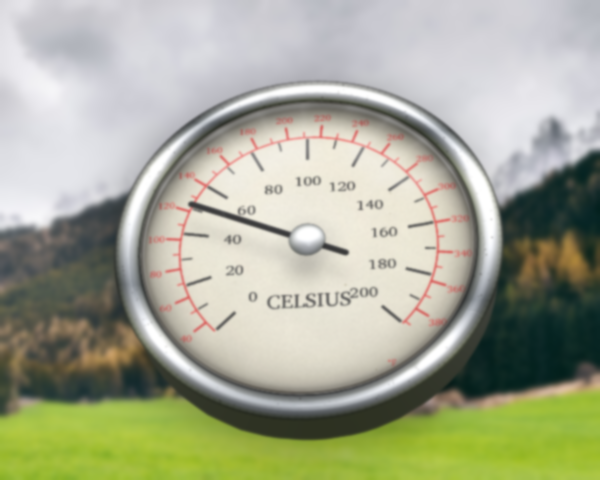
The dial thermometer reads 50 °C
